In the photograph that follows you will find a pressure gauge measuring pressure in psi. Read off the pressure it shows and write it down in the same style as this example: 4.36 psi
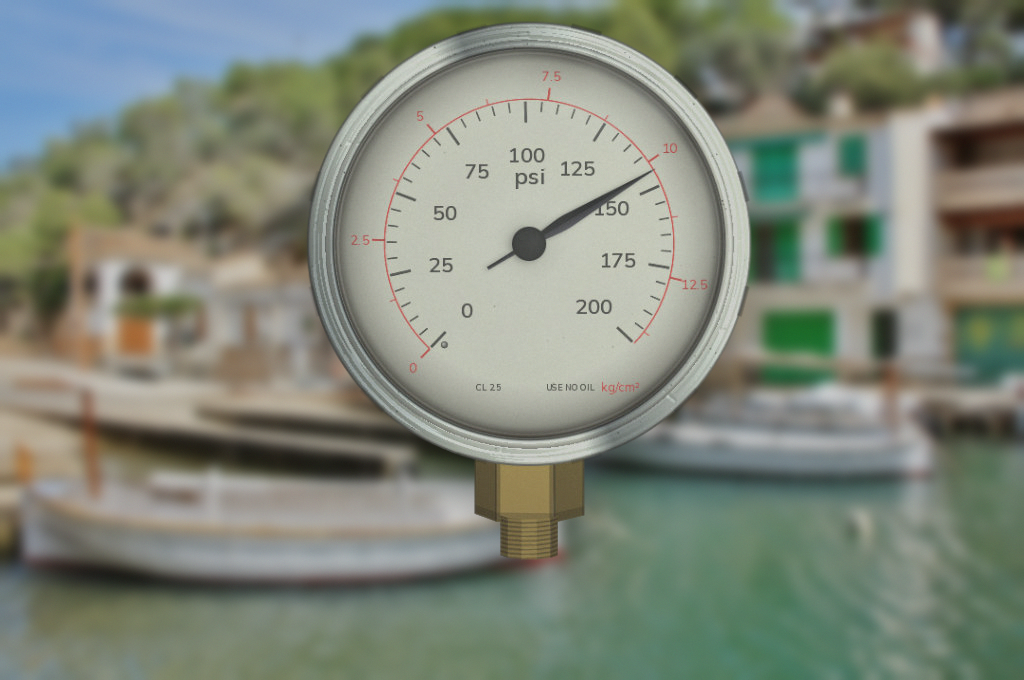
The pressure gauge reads 145 psi
